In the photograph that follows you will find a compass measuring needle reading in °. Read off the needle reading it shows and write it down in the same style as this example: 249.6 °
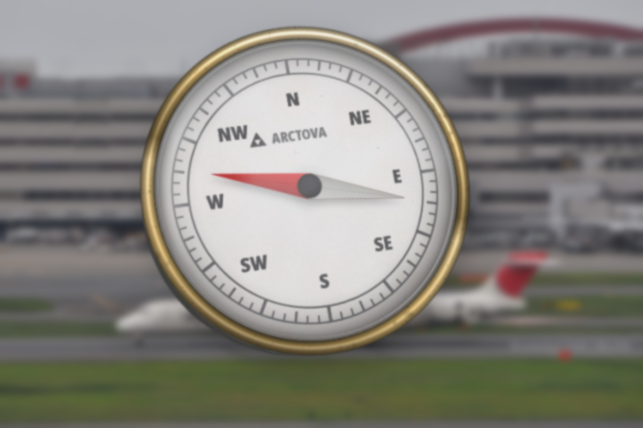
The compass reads 285 °
